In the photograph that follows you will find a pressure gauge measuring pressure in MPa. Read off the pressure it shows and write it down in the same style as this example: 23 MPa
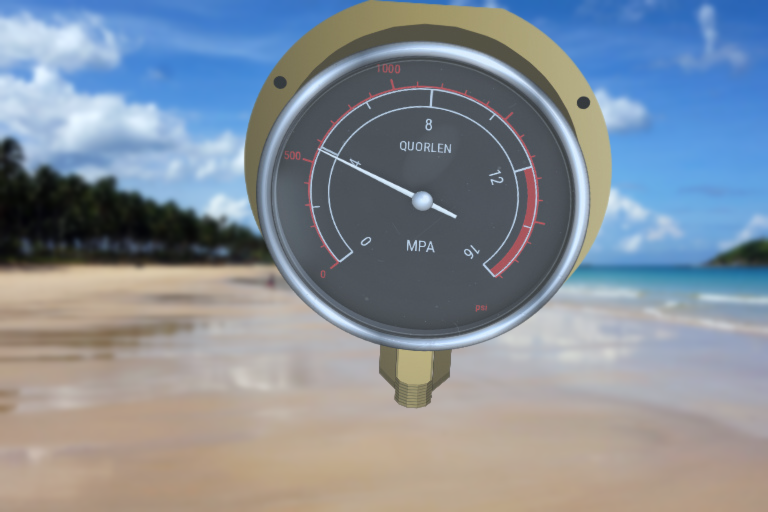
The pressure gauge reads 4 MPa
